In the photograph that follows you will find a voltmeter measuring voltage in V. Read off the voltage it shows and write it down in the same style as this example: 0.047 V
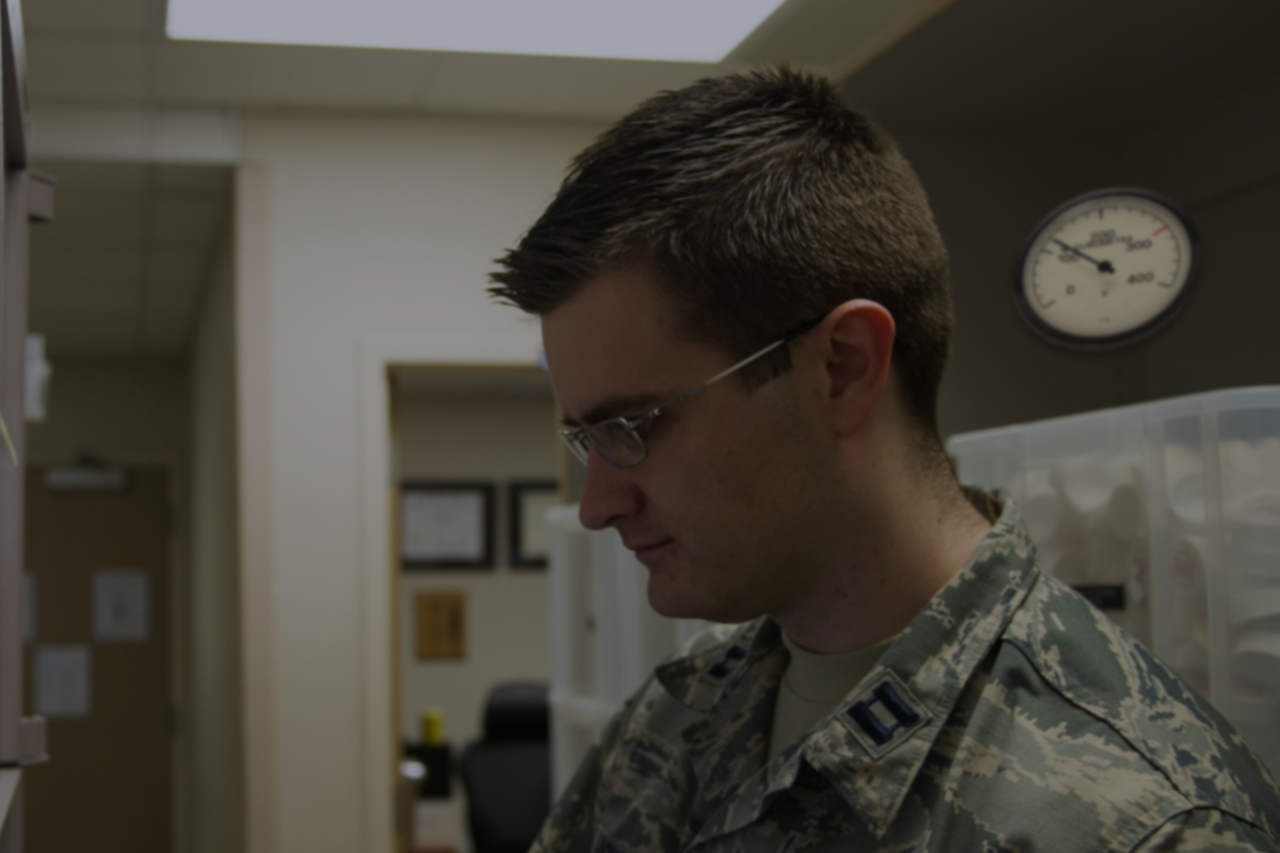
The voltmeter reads 120 V
